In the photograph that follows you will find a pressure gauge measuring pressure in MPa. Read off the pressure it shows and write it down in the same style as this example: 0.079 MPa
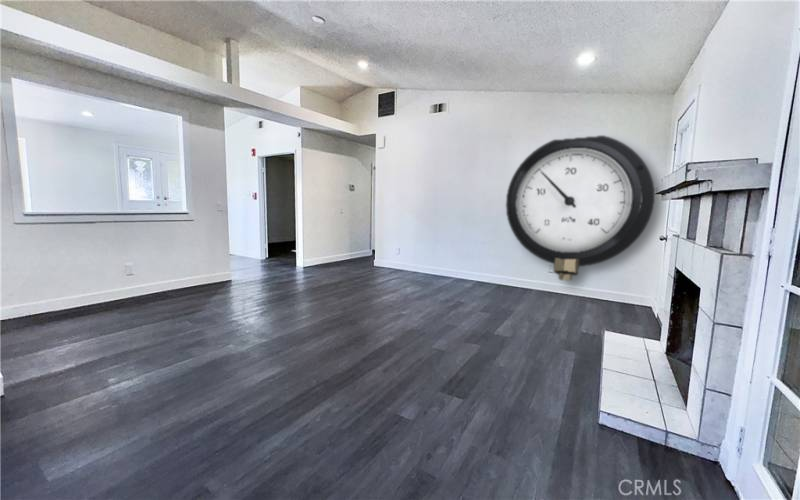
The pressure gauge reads 14 MPa
